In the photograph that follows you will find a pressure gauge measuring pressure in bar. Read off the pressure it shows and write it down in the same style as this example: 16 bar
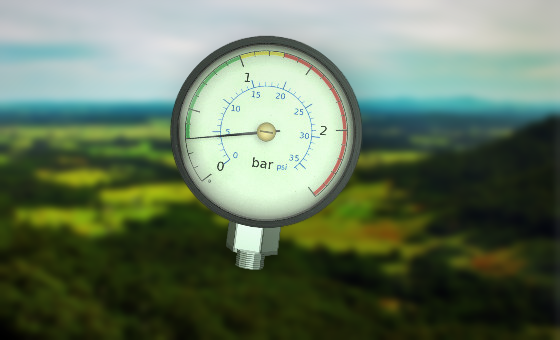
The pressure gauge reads 0.3 bar
